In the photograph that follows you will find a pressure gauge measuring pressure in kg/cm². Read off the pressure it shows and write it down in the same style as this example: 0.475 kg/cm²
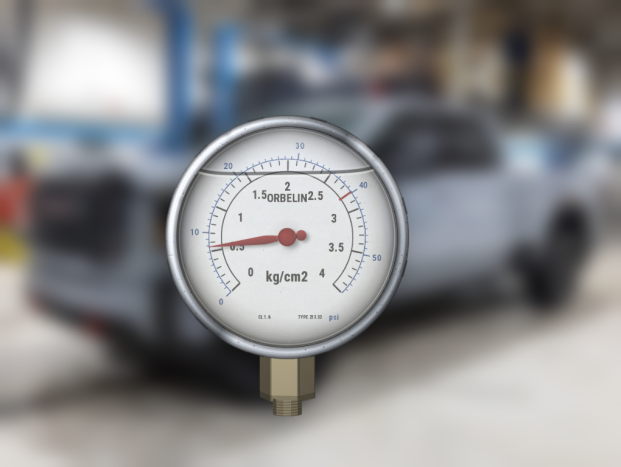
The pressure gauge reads 0.55 kg/cm²
